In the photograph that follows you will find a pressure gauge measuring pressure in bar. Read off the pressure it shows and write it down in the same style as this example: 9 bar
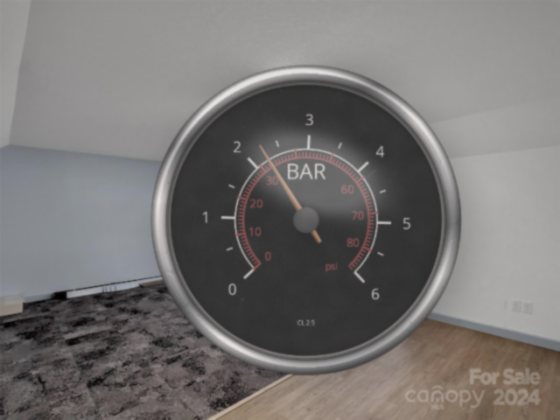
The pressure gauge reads 2.25 bar
